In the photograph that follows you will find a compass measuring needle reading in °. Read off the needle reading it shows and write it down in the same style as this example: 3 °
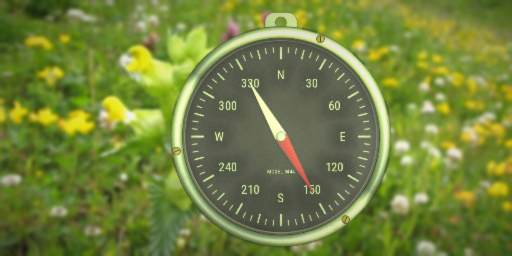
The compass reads 150 °
